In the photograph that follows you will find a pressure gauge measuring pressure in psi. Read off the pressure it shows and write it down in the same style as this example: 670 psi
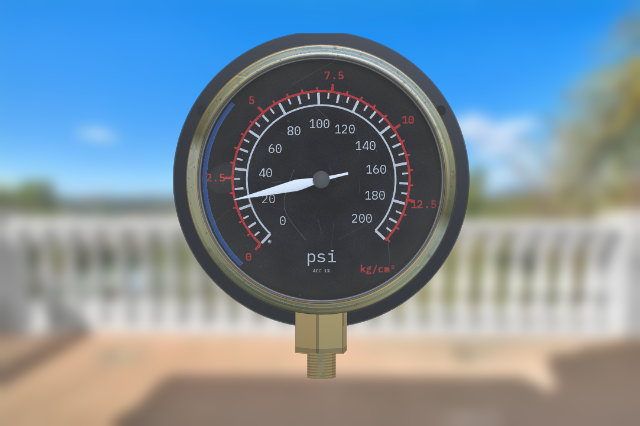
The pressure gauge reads 25 psi
